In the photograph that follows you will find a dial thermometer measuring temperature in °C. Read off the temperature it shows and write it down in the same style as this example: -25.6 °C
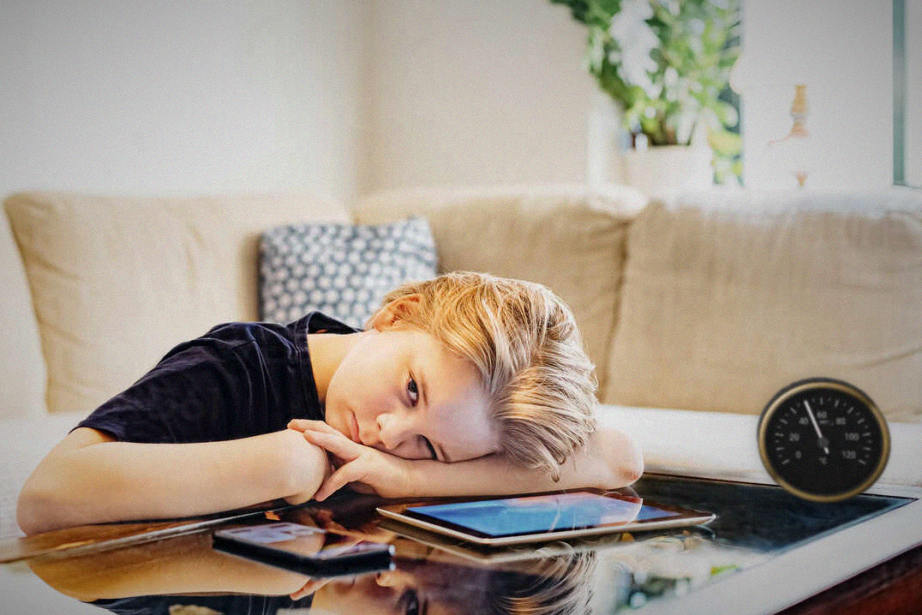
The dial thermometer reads 50 °C
